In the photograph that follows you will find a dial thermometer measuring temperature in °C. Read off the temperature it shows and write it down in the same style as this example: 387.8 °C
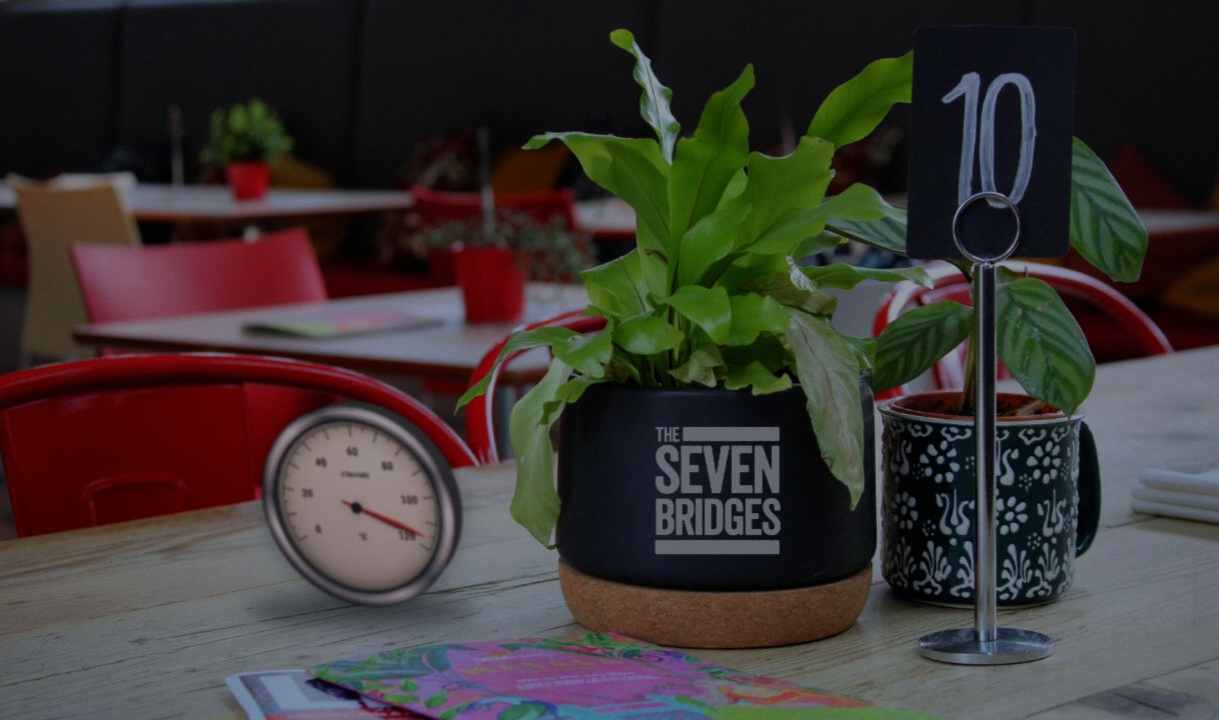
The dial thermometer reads 115 °C
